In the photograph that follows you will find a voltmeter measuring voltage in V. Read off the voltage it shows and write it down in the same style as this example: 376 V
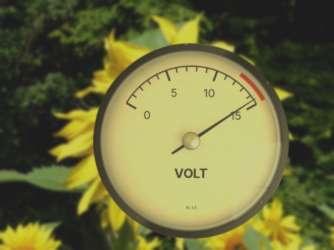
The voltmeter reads 14.5 V
